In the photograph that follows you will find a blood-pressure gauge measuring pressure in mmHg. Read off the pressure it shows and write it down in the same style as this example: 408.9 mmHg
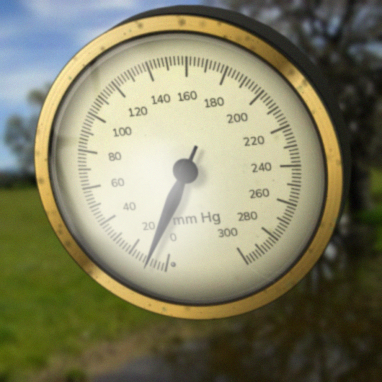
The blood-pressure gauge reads 10 mmHg
